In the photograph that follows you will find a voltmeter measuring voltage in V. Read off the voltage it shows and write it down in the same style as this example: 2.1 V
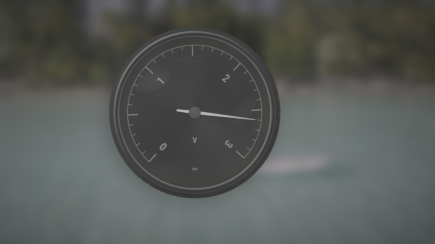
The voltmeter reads 2.6 V
